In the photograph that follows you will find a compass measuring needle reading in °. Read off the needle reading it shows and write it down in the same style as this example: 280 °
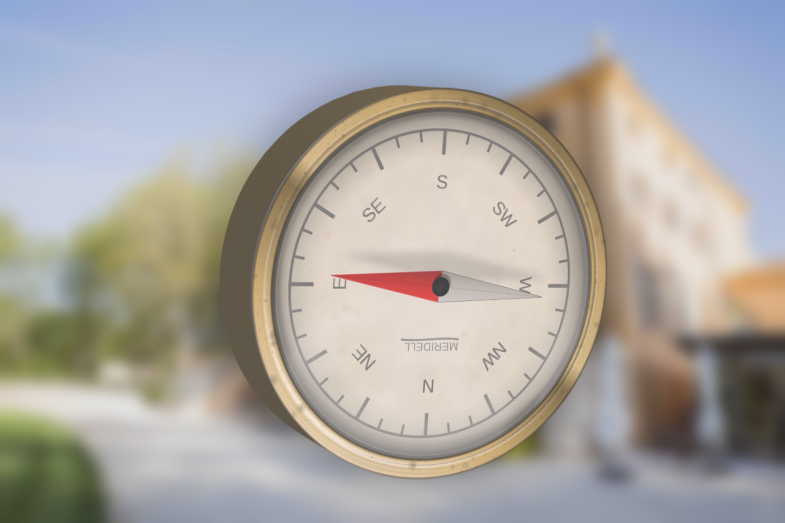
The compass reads 95 °
